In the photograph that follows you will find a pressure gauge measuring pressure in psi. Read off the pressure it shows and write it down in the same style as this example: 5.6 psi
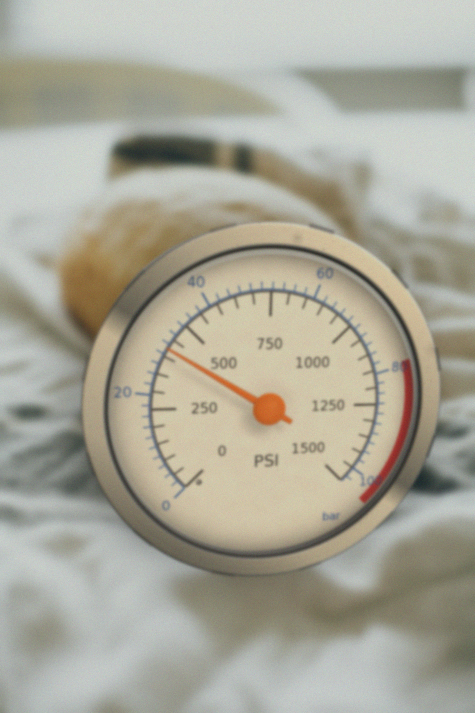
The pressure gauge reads 425 psi
